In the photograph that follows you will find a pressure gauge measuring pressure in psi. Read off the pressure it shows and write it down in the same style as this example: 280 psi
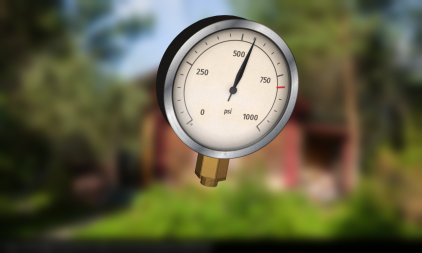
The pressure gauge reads 550 psi
